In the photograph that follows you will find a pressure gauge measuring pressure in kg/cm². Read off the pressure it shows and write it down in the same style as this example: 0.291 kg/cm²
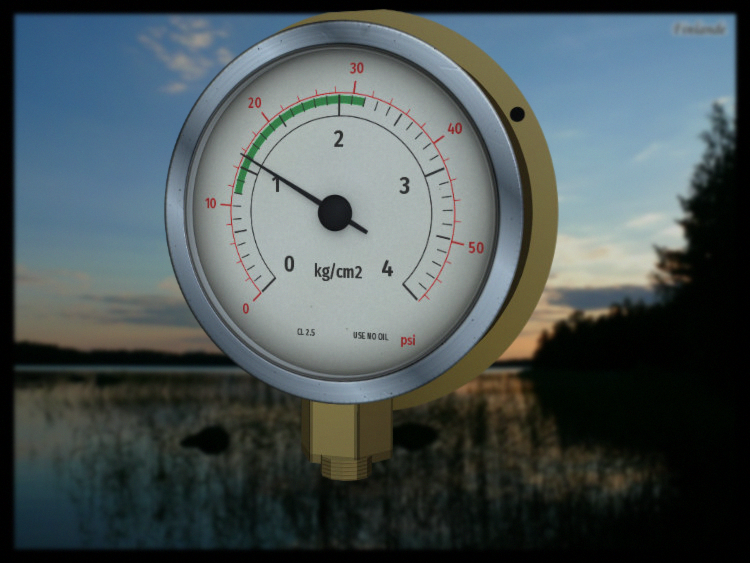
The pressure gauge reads 1.1 kg/cm²
